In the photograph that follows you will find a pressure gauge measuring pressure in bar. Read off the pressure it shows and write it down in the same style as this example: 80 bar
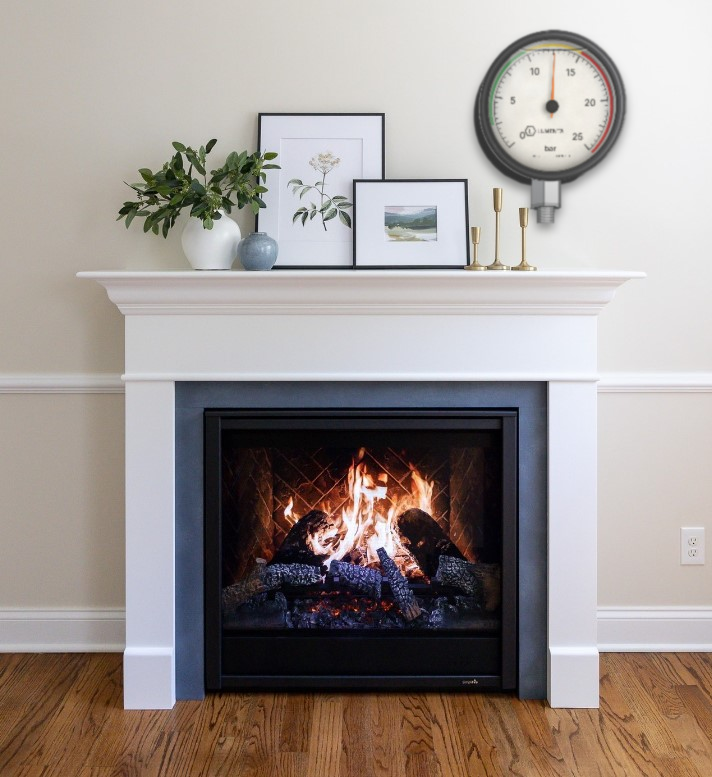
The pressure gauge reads 12.5 bar
